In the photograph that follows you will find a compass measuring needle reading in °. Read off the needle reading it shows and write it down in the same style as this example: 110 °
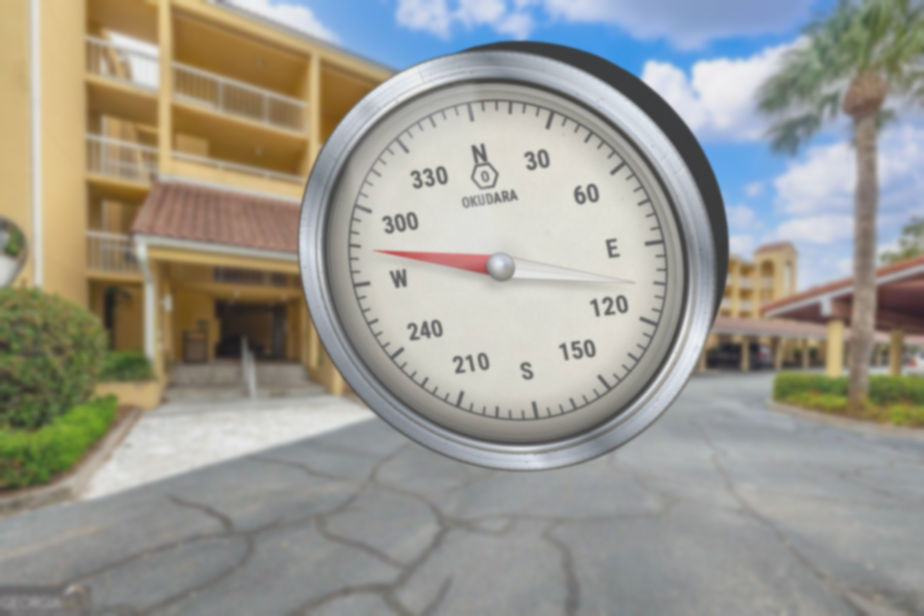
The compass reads 285 °
